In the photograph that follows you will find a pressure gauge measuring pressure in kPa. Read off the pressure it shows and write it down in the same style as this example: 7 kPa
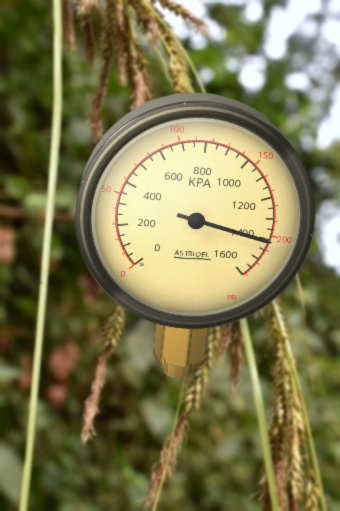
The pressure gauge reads 1400 kPa
